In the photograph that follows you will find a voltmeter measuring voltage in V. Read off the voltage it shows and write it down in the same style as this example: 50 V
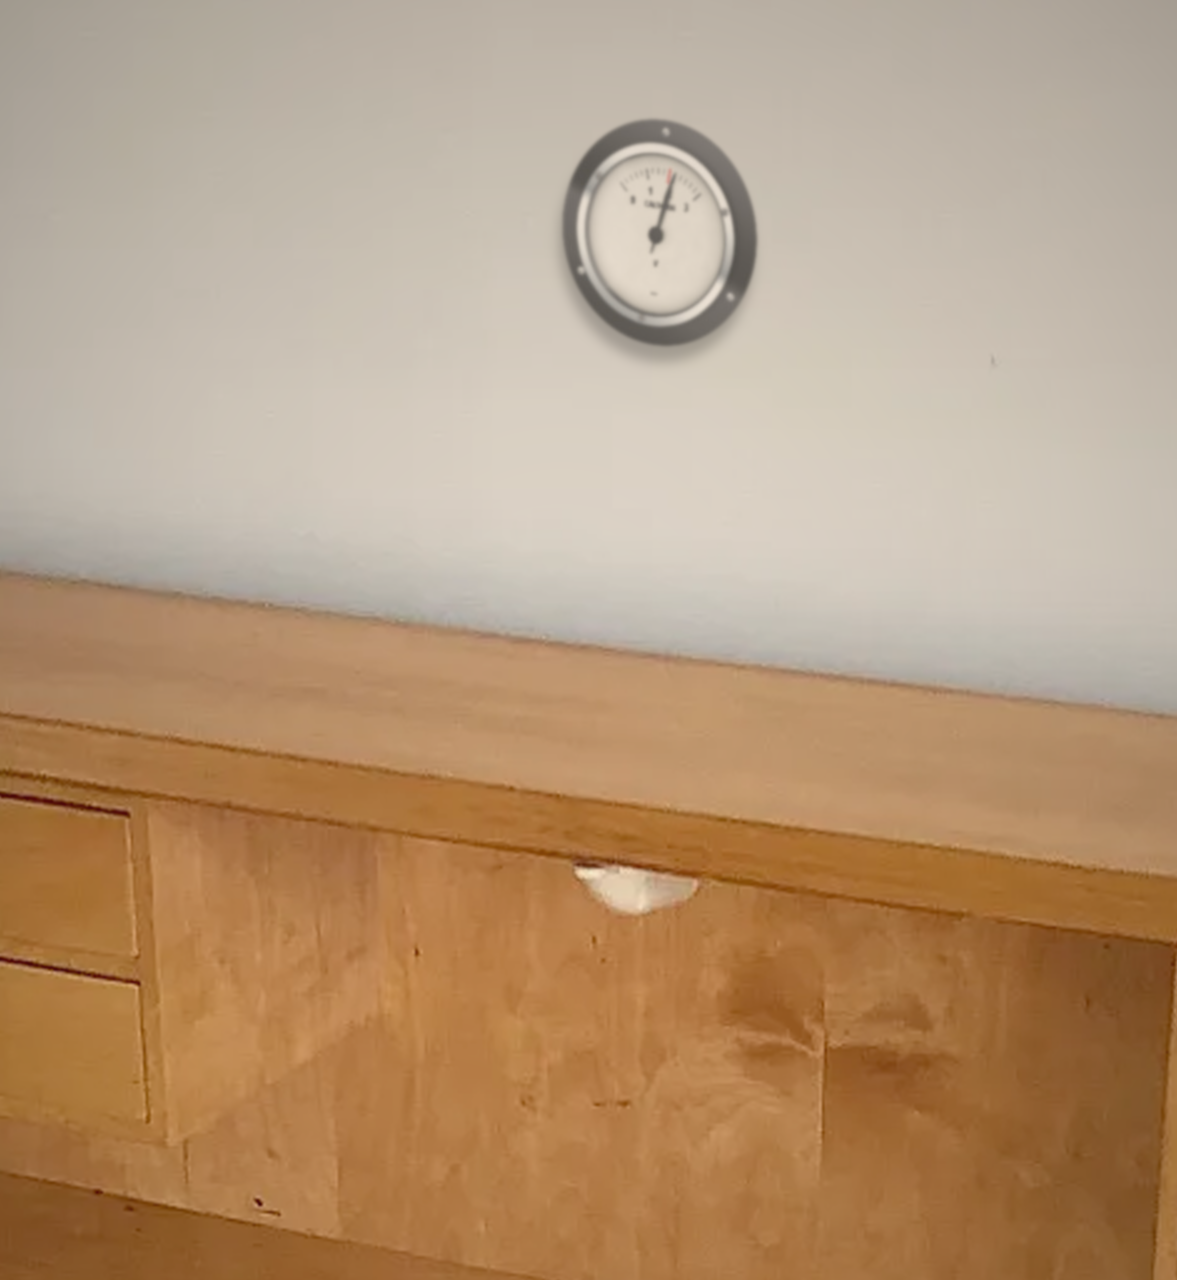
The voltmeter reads 2 V
